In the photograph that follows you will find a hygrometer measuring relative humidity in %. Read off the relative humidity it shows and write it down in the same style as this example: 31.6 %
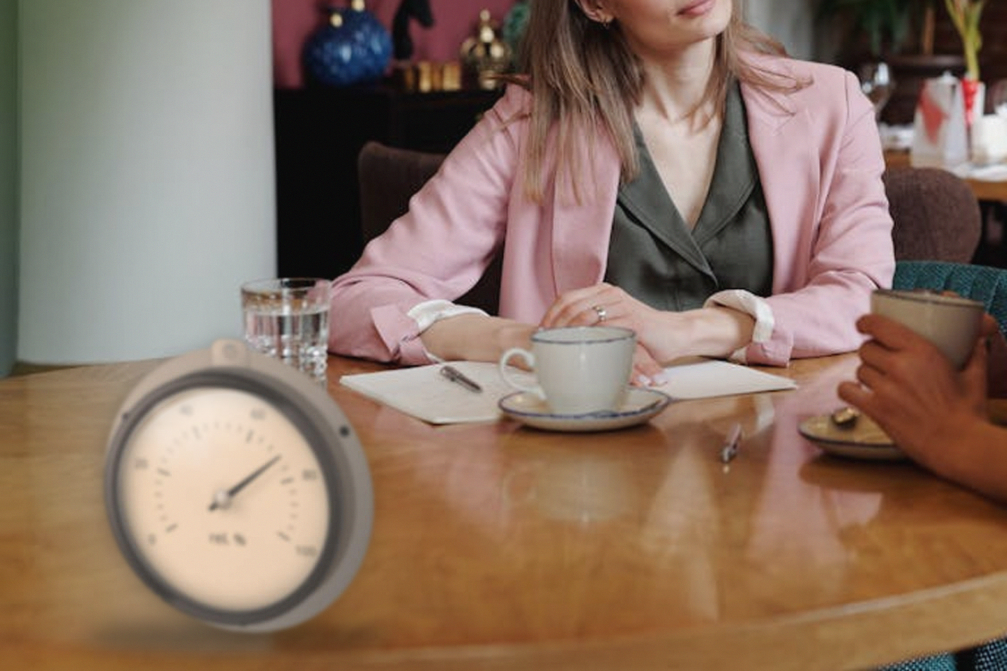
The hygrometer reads 72 %
